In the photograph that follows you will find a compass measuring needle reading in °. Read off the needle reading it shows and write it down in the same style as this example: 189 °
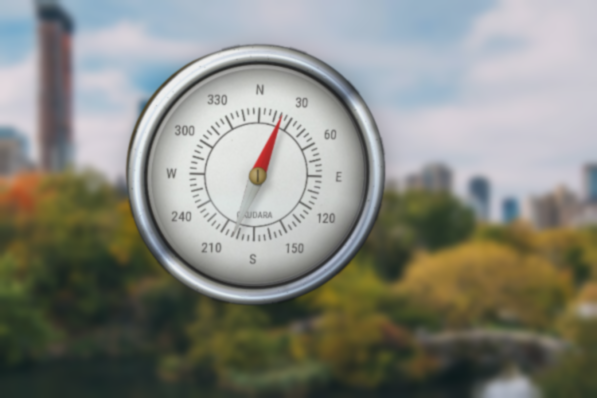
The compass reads 20 °
